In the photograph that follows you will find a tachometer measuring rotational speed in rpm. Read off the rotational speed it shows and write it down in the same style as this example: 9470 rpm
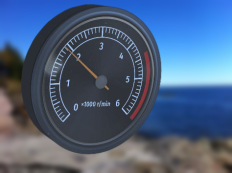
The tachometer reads 1900 rpm
